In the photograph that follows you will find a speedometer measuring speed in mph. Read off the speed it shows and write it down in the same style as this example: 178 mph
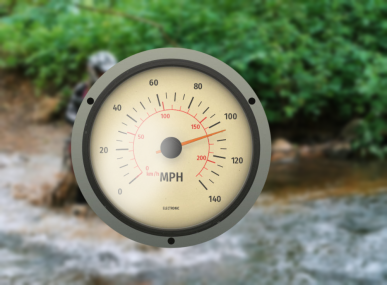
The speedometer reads 105 mph
